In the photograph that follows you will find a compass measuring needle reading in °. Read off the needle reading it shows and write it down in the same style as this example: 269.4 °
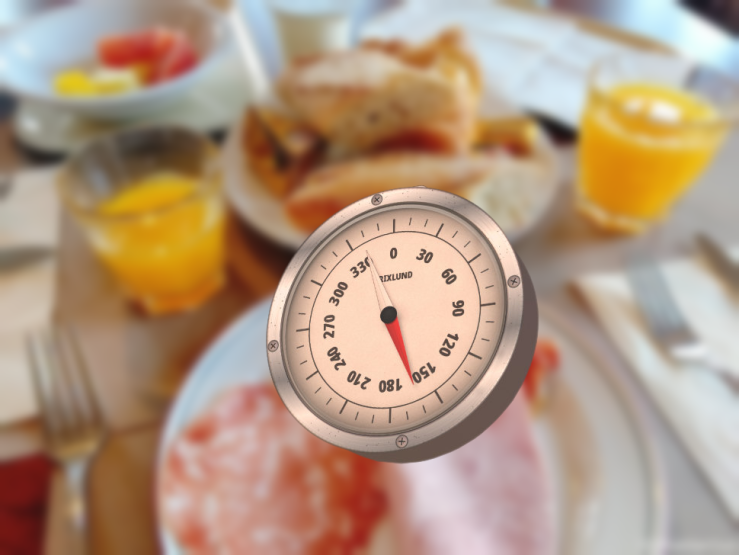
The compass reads 160 °
